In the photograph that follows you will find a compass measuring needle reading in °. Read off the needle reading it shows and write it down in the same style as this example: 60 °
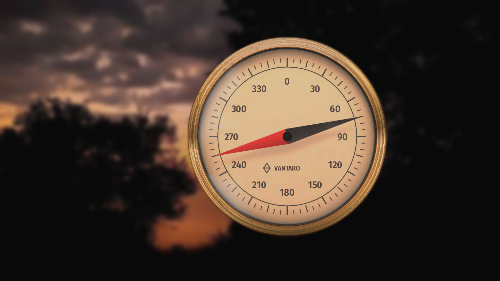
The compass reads 255 °
